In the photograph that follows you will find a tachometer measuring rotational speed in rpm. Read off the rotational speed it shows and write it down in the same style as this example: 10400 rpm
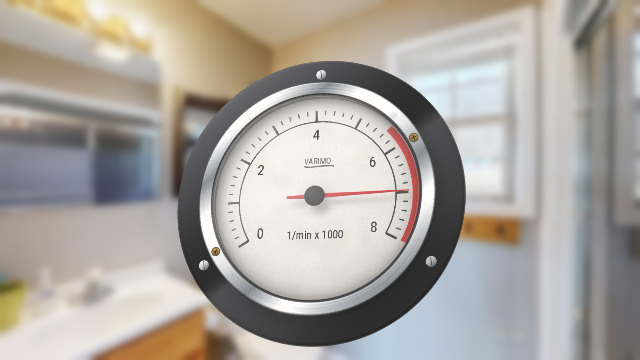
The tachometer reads 7000 rpm
